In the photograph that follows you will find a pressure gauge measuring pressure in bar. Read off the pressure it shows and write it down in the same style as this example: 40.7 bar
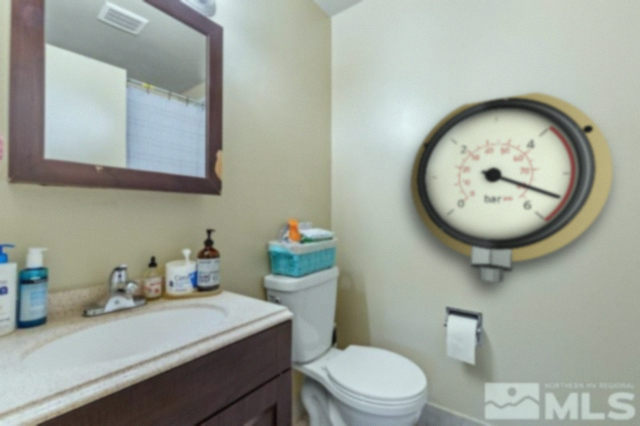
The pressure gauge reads 5.5 bar
